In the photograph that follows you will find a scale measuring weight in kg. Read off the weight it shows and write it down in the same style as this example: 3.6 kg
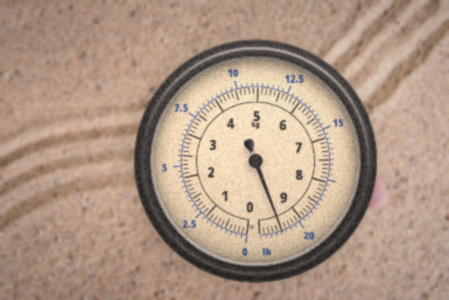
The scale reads 9.5 kg
